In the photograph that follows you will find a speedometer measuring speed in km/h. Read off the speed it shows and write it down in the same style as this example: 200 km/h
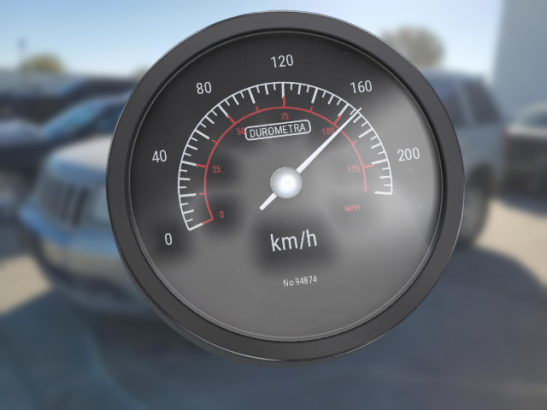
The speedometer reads 167.5 km/h
